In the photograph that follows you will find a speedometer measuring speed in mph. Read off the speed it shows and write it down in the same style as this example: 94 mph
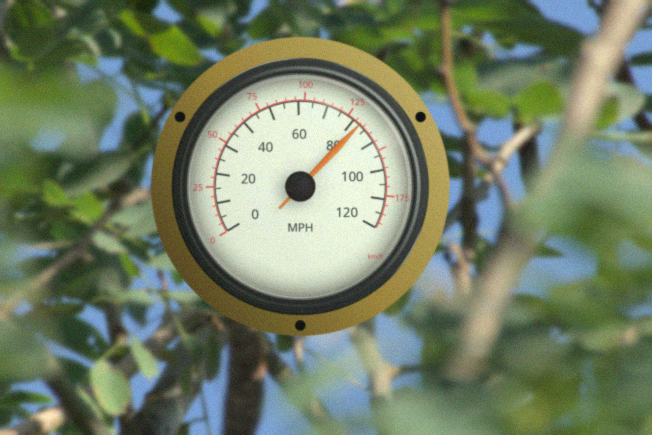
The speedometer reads 82.5 mph
